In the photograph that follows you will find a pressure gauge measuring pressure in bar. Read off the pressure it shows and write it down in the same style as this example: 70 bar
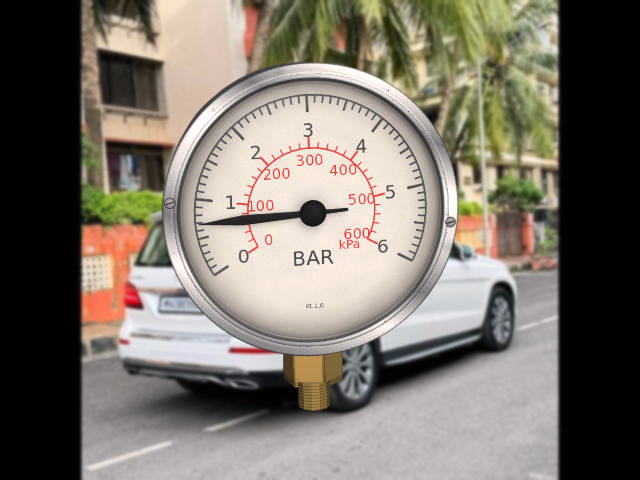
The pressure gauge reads 0.7 bar
